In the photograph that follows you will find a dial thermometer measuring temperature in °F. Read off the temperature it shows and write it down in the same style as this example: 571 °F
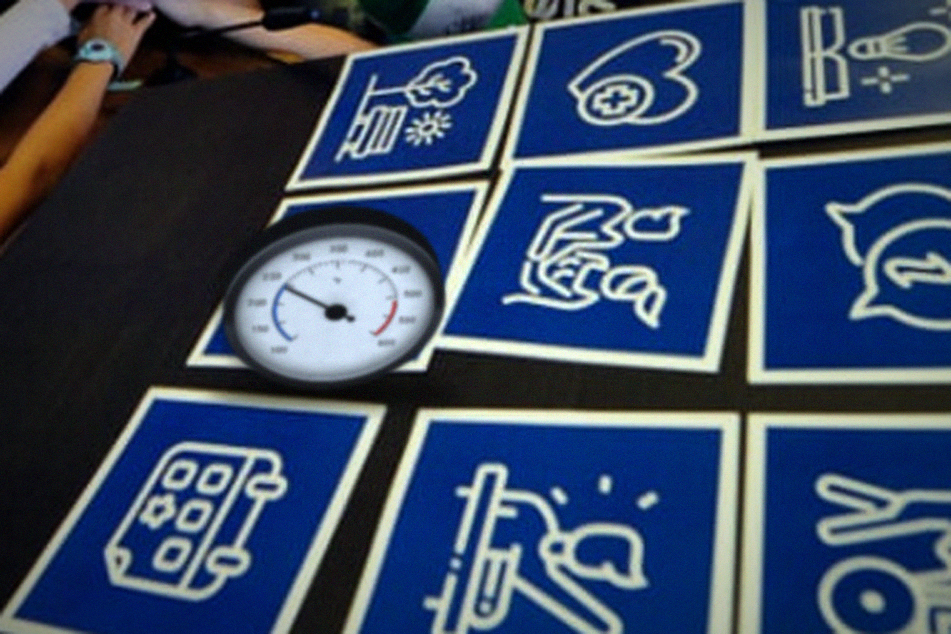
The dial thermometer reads 250 °F
